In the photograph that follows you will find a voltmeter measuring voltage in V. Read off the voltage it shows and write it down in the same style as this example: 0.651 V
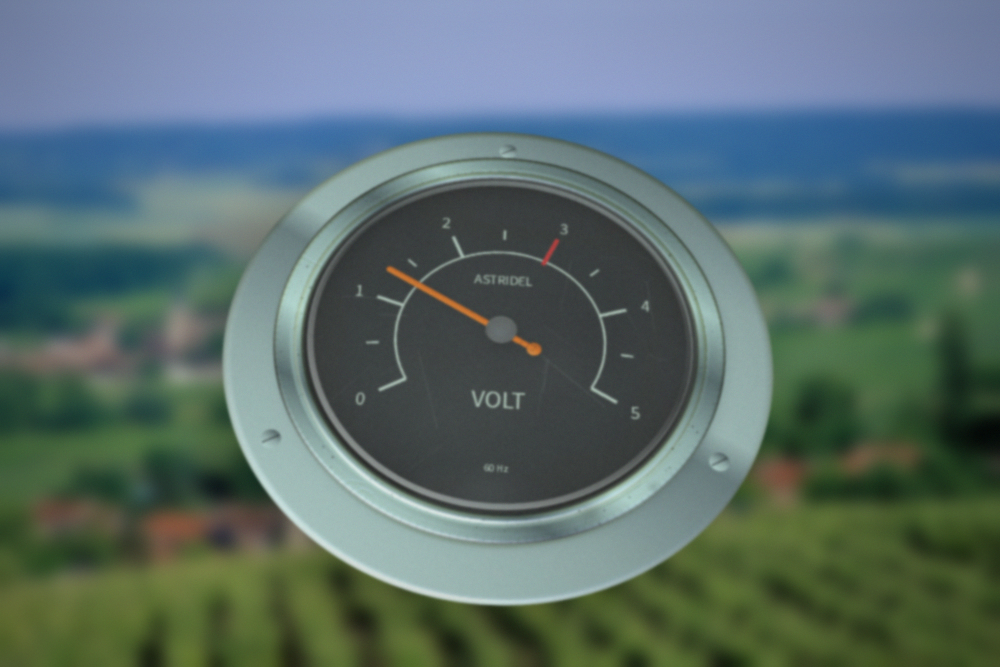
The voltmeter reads 1.25 V
